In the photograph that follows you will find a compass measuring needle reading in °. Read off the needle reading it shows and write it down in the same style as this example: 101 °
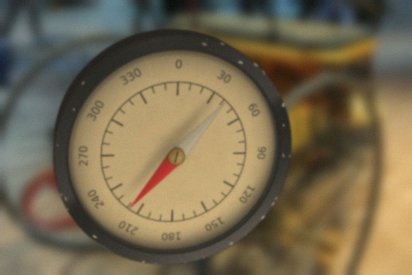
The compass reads 220 °
